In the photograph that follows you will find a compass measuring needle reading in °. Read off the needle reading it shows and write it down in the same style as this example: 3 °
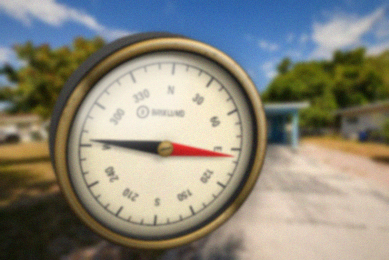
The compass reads 95 °
